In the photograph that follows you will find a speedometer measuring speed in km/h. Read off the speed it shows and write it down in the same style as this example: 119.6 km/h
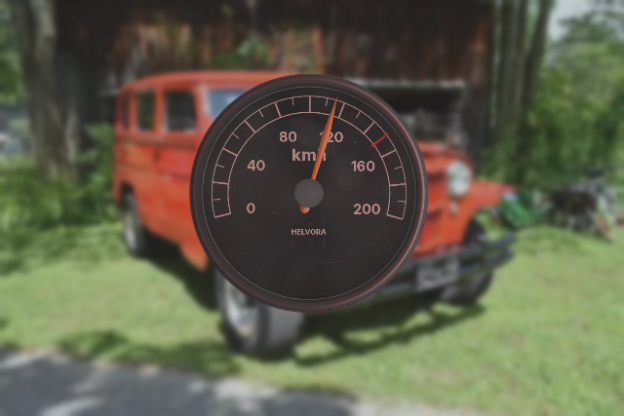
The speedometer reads 115 km/h
